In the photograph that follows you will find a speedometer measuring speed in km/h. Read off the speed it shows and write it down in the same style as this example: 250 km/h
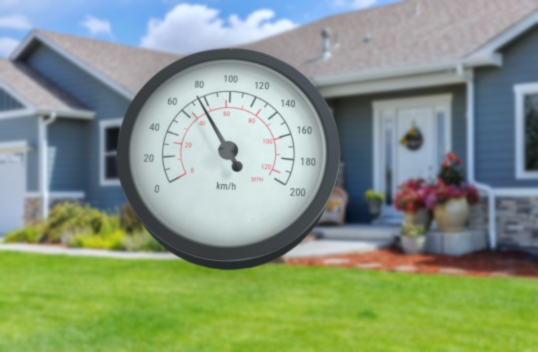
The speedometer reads 75 km/h
